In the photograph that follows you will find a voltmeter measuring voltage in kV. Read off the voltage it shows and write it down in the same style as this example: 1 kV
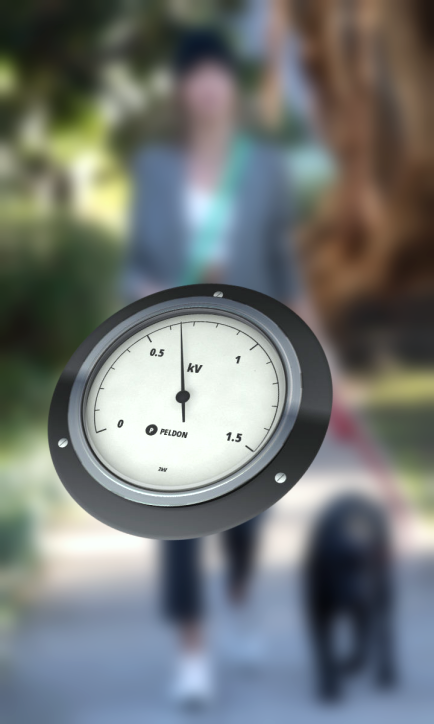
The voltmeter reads 0.65 kV
